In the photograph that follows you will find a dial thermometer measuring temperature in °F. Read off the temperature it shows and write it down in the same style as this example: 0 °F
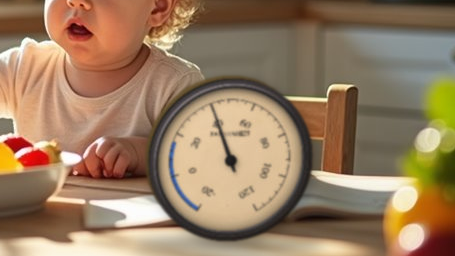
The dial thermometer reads 40 °F
